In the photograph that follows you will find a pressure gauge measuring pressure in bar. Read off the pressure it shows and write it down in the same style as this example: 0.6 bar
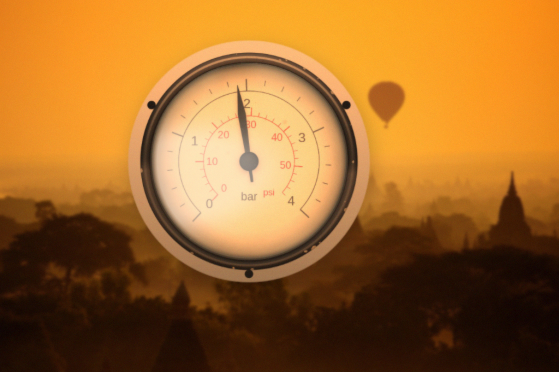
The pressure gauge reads 1.9 bar
